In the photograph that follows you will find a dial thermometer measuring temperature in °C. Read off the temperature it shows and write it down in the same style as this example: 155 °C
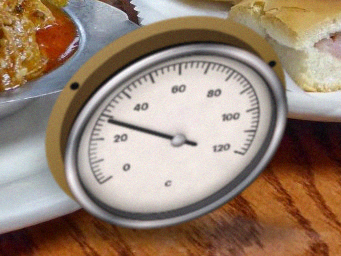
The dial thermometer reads 30 °C
